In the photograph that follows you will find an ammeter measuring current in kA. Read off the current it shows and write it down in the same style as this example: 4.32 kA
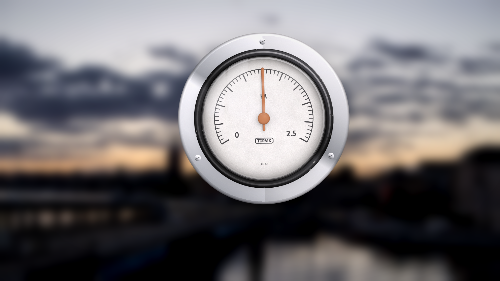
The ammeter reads 1.25 kA
